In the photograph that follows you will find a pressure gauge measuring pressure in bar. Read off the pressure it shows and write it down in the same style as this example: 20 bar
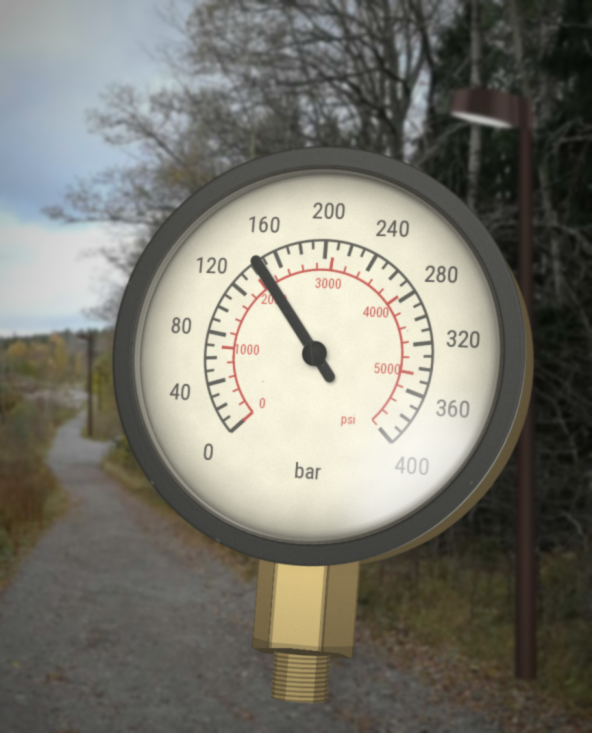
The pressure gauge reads 145 bar
